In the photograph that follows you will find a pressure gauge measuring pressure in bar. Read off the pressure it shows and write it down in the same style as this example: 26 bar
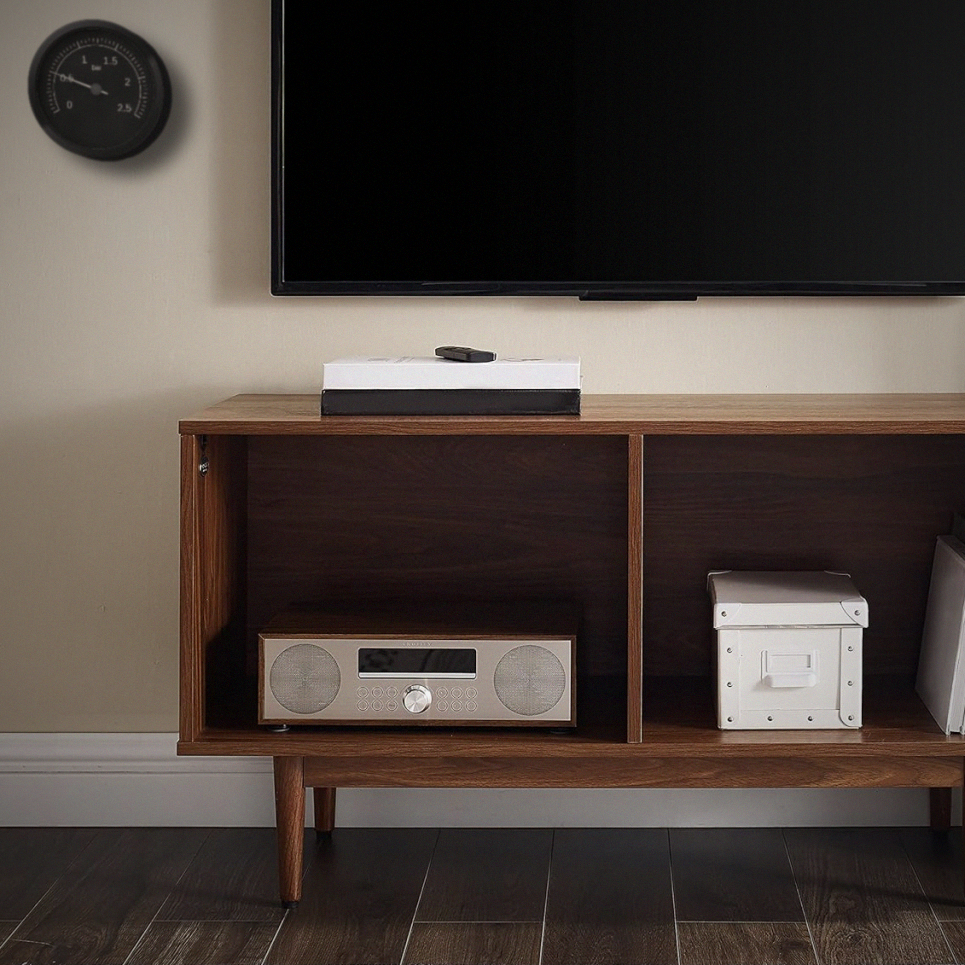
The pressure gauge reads 0.5 bar
